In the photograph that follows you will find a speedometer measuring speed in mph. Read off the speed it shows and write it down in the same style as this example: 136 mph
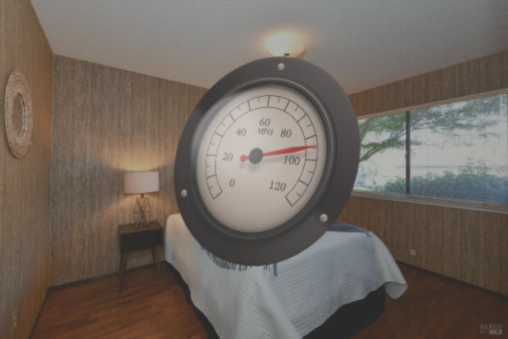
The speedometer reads 95 mph
